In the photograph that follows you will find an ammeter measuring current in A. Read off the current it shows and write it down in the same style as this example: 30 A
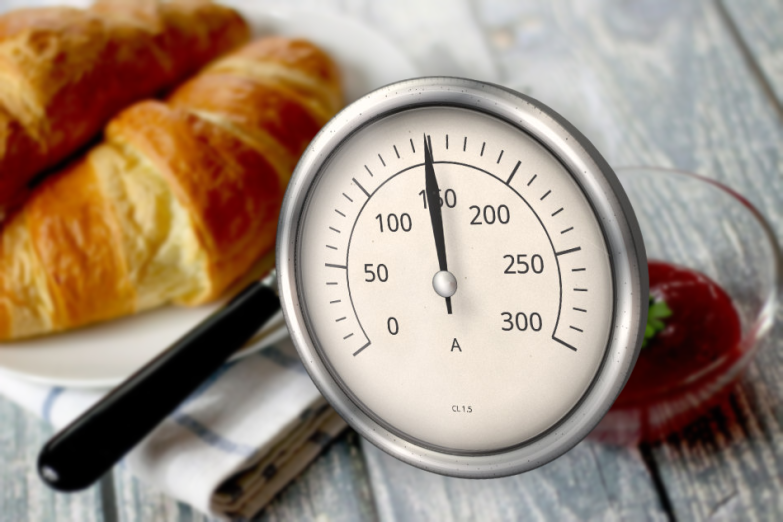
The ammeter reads 150 A
